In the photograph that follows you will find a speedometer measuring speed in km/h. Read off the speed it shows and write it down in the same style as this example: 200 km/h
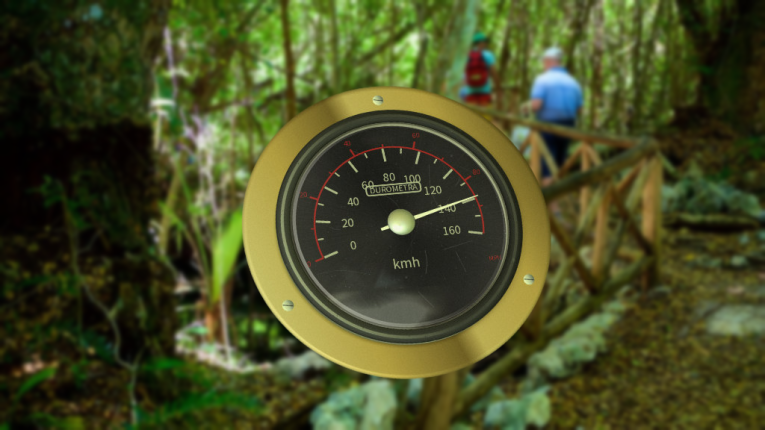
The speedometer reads 140 km/h
